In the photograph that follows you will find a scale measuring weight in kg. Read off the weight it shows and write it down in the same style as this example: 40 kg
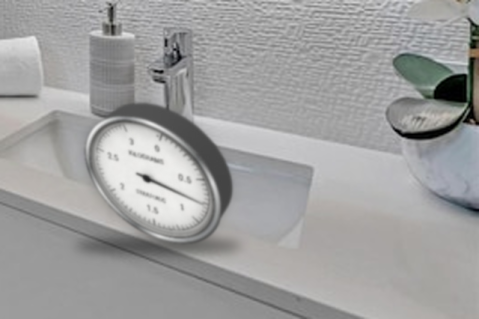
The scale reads 0.75 kg
